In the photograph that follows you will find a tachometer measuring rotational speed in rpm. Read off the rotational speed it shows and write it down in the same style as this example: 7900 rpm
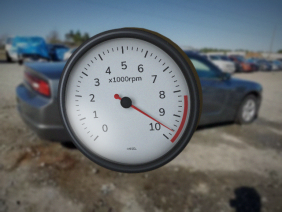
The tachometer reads 9600 rpm
